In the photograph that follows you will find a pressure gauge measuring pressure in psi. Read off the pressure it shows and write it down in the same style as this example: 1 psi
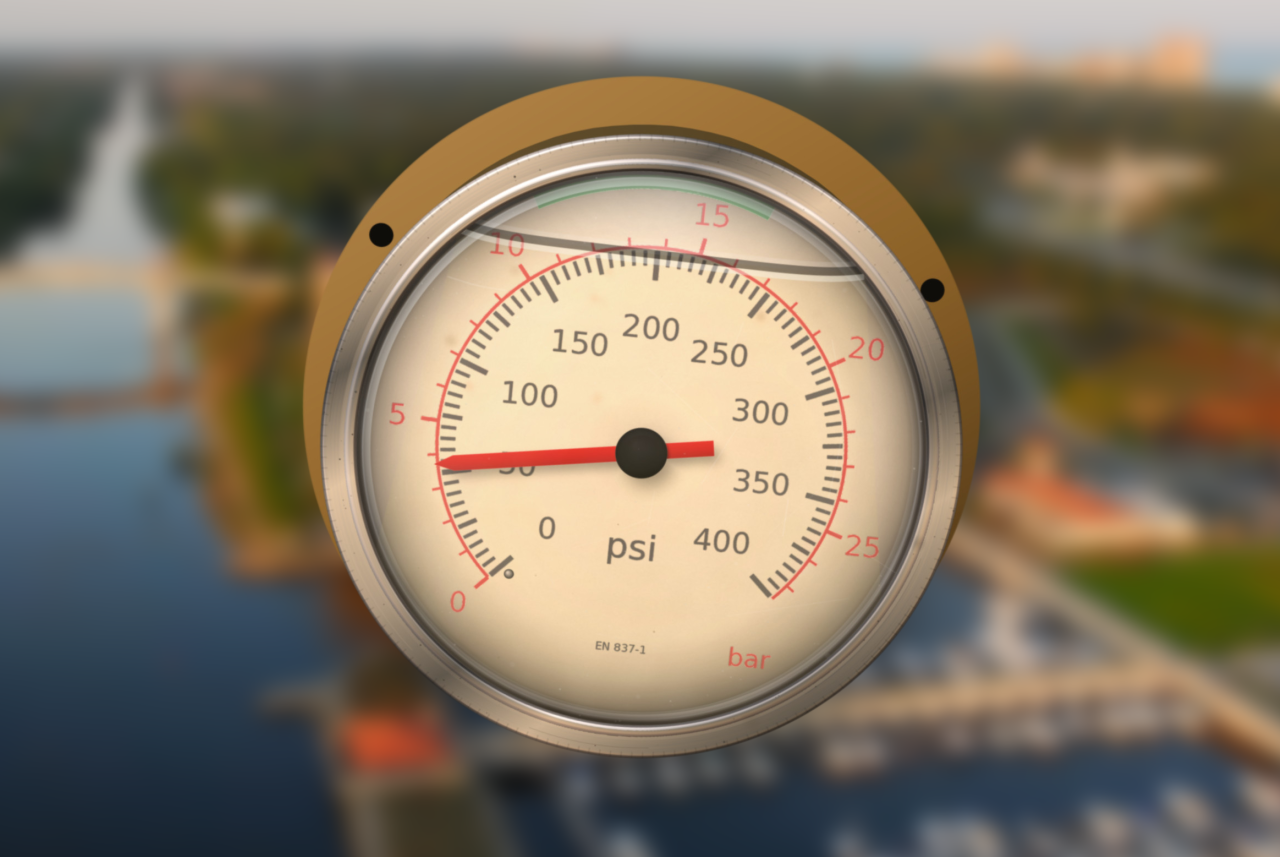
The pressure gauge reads 55 psi
